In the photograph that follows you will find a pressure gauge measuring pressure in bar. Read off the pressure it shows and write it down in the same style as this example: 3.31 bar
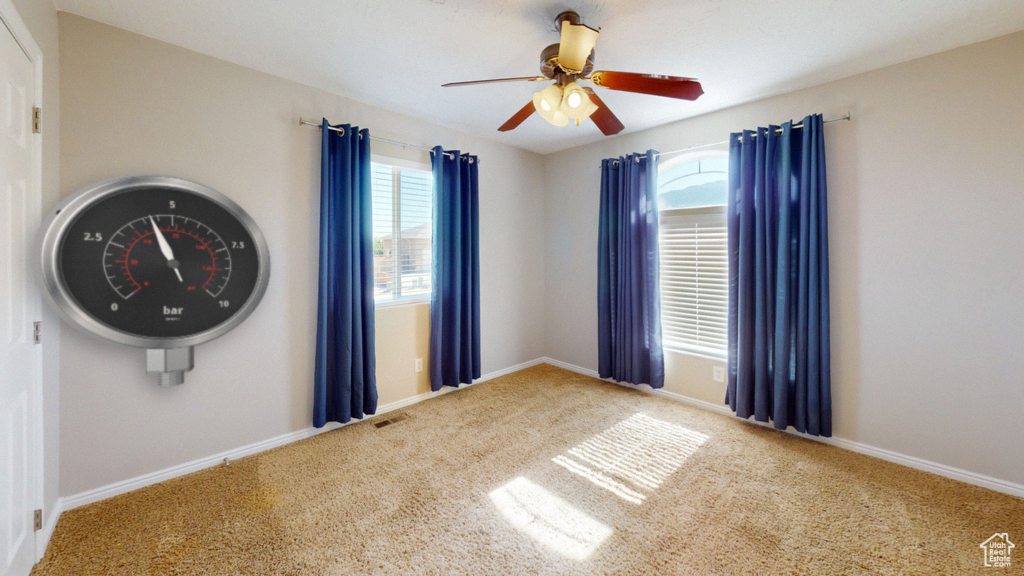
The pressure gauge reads 4.25 bar
